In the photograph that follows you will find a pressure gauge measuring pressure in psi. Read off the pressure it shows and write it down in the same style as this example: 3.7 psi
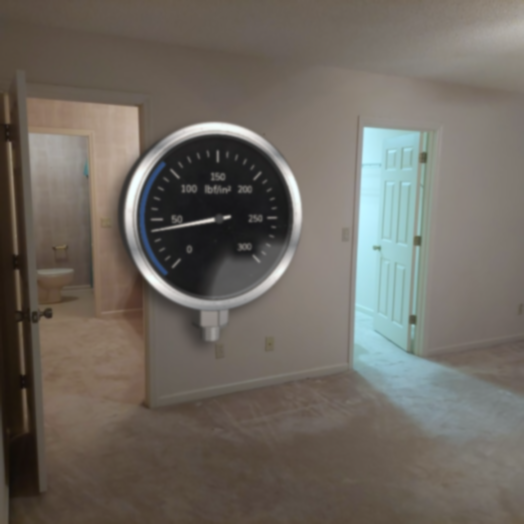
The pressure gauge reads 40 psi
